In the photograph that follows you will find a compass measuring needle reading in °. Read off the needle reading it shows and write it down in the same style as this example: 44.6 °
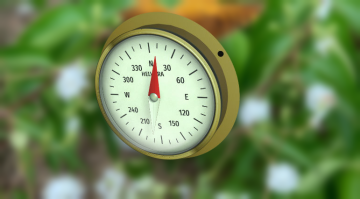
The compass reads 10 °
